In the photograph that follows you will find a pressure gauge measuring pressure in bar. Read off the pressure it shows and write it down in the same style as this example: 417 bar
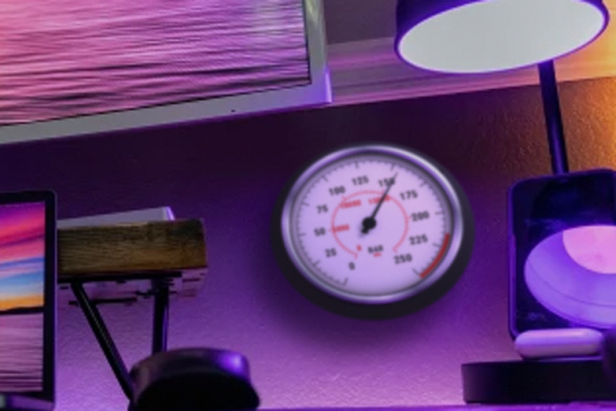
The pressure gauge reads 155 bar
